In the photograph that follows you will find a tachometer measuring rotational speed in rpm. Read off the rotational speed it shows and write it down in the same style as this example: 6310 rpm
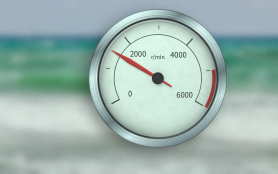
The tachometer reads 1500 rpm
